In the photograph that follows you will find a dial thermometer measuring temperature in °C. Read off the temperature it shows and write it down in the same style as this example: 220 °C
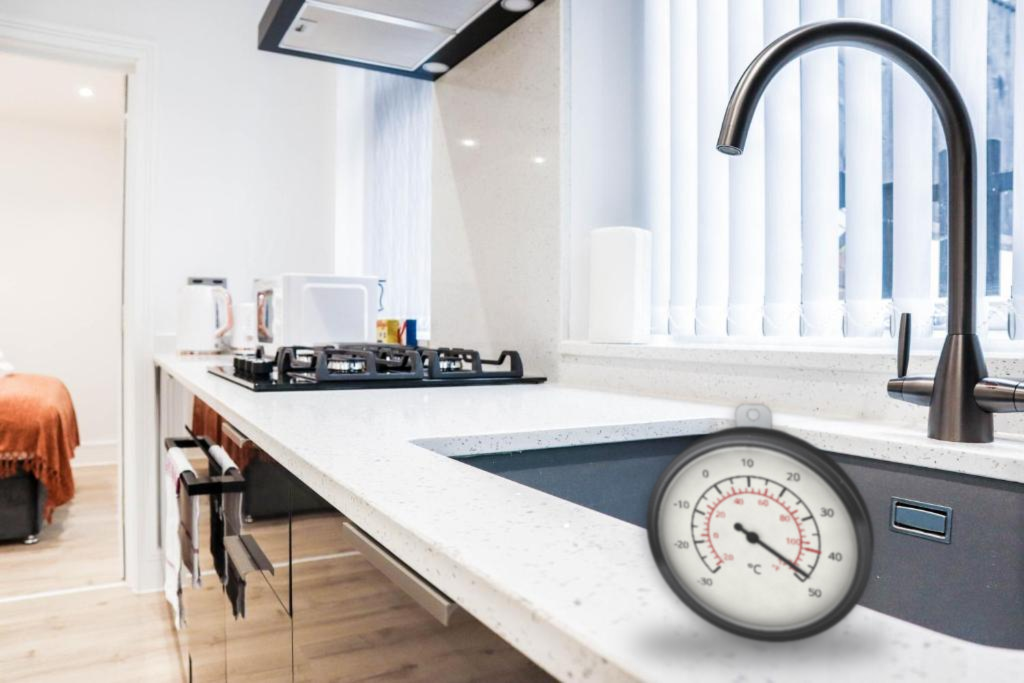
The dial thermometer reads 47.5 °C
